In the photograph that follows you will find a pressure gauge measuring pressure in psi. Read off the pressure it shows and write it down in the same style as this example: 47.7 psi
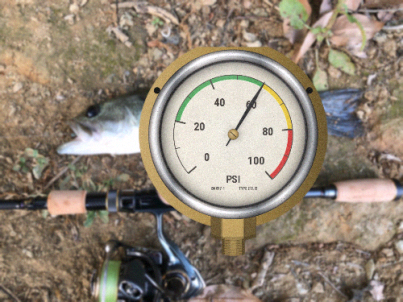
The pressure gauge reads 60 psi
